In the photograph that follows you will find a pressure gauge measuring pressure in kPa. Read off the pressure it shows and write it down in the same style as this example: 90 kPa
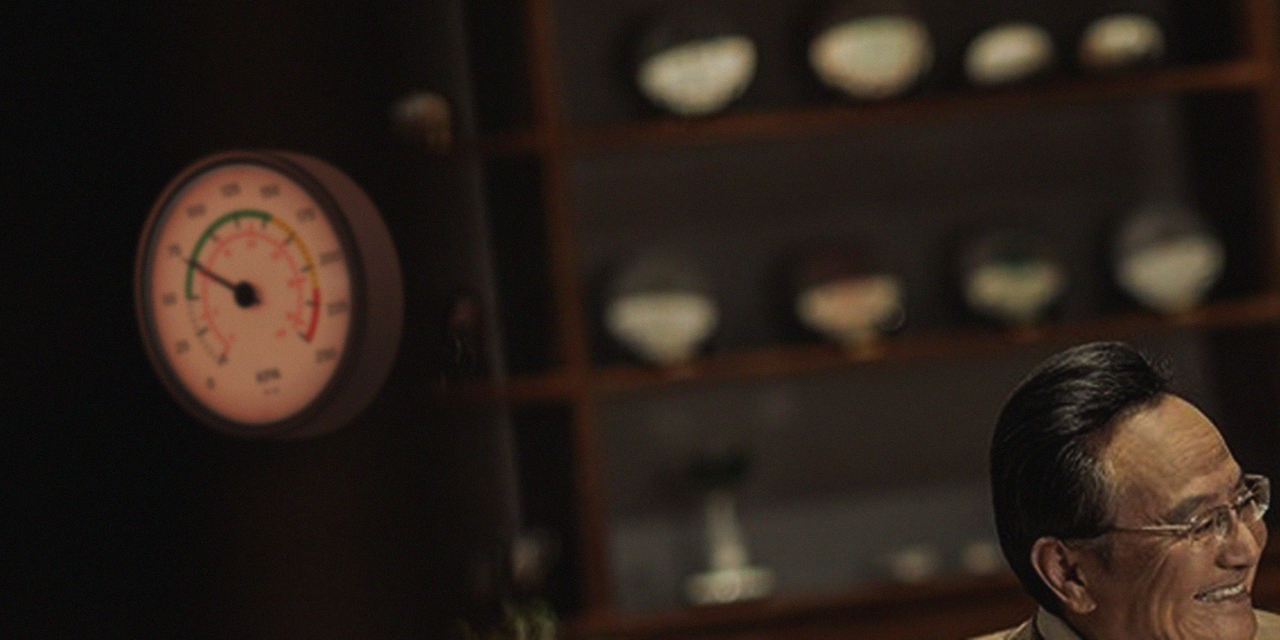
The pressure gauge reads 75 kPa
